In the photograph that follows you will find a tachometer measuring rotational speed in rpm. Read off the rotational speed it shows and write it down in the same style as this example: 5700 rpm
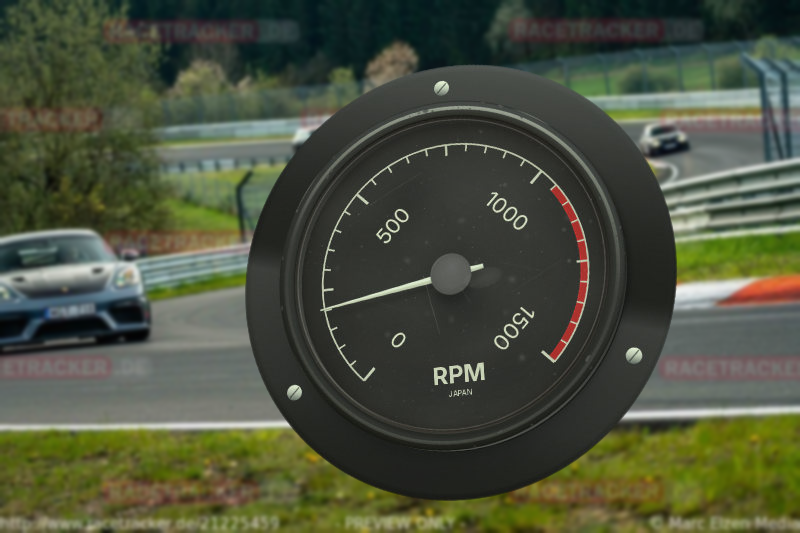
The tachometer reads 200 rpm
